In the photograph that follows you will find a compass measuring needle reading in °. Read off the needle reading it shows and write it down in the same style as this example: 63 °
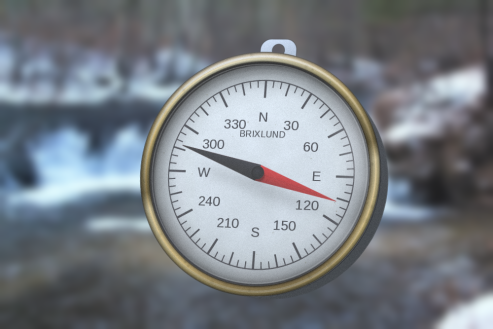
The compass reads 107.5 °
